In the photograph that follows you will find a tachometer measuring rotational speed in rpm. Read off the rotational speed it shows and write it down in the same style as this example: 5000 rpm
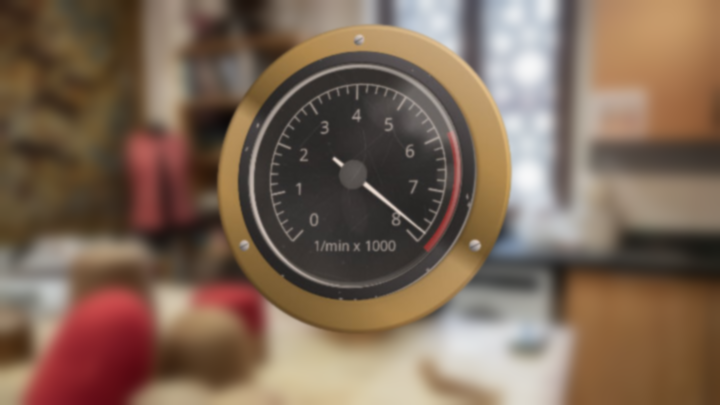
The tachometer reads 7800 rpm
